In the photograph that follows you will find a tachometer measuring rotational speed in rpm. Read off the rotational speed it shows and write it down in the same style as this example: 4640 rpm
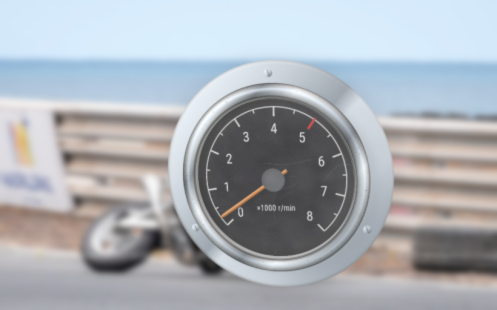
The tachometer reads 250 rpm
